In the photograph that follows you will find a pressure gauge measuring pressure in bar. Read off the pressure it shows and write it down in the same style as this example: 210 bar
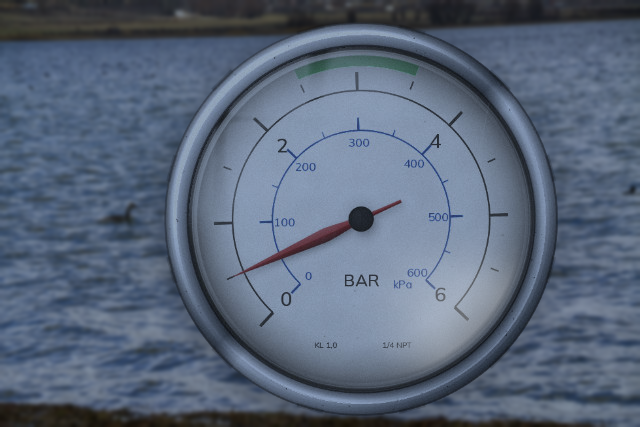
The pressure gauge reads 0.5 bar
